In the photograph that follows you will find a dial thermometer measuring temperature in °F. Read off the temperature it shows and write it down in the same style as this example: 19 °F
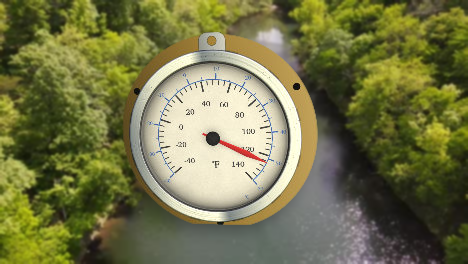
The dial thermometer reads 124 °F
